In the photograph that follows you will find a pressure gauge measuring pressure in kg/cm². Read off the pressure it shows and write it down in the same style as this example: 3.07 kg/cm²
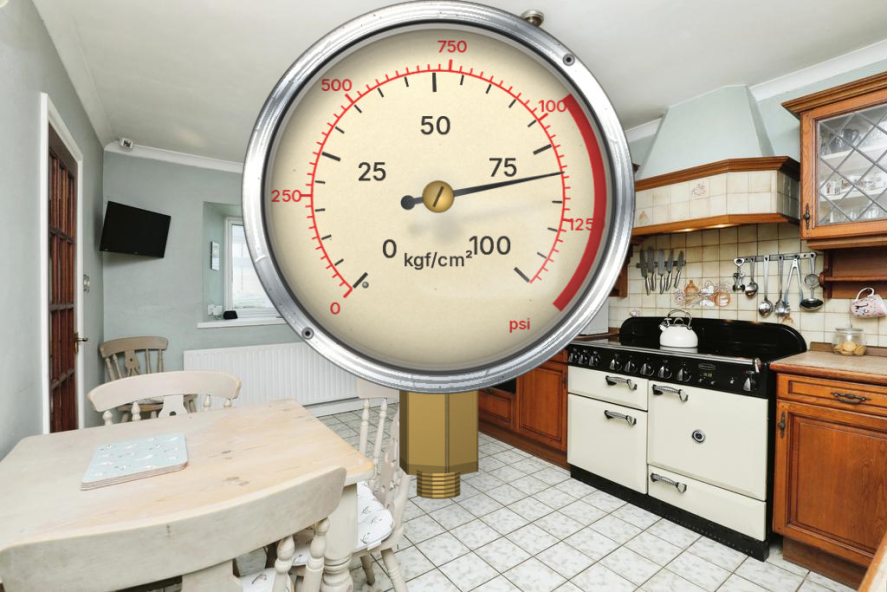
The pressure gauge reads 80 kg/cm²
